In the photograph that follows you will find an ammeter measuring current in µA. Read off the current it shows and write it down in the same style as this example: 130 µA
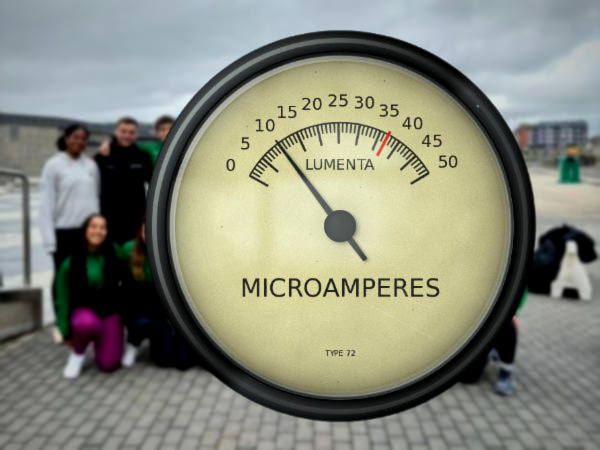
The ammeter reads 10 µA
